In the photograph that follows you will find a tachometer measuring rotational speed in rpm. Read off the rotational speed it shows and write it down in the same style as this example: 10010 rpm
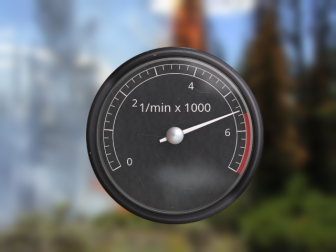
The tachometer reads 5500 rpm
